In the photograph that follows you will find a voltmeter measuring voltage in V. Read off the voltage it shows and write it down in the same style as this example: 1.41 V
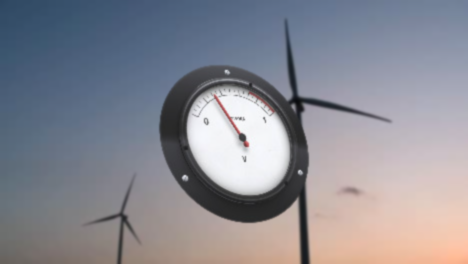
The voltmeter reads 0.3 V
